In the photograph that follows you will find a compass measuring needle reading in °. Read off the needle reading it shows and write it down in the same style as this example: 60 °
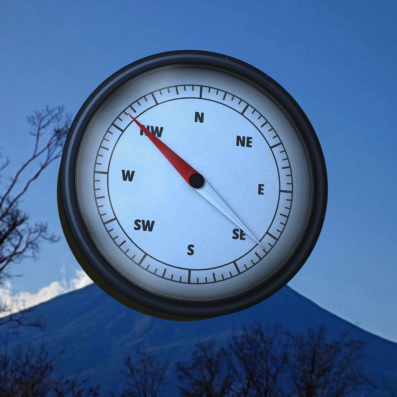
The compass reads 310 °
